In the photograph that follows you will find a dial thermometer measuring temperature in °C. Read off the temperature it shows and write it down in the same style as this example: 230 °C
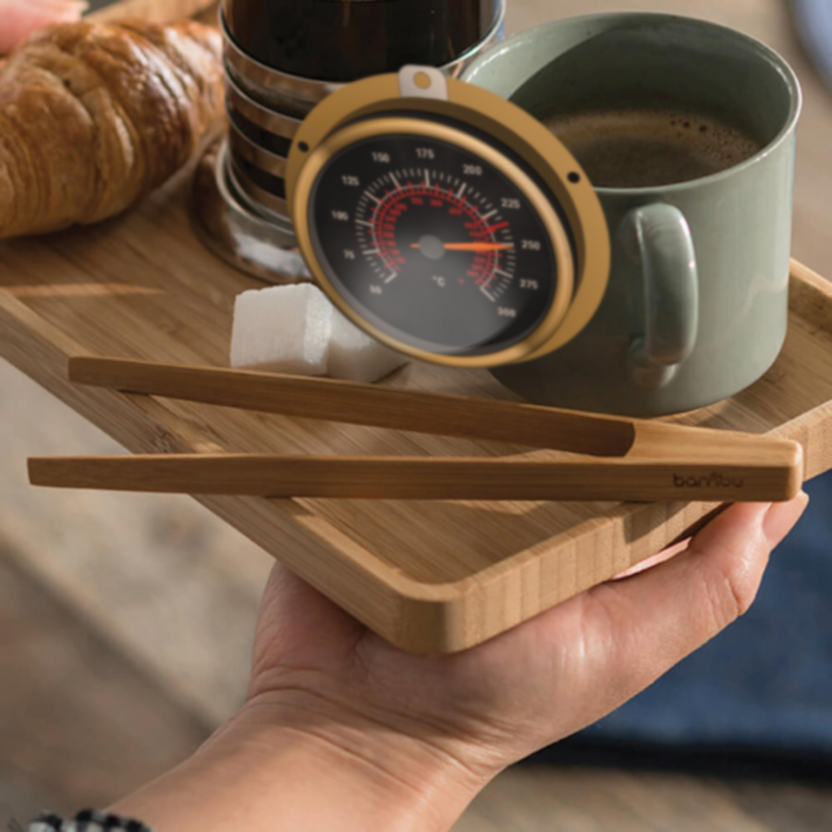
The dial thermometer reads 250 °C
